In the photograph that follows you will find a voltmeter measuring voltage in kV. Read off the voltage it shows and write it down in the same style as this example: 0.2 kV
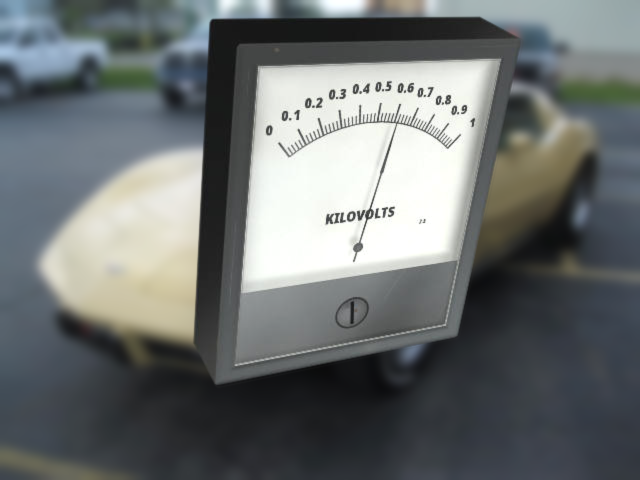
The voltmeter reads 0.6 kV
